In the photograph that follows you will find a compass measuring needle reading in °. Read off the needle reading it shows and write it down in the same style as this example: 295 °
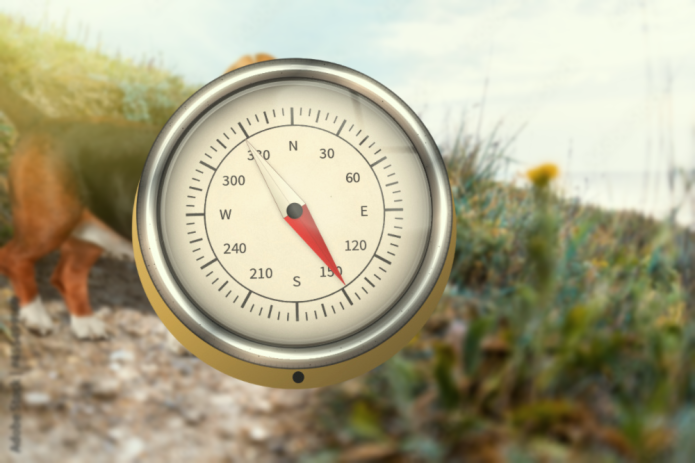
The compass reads 147.5 °
